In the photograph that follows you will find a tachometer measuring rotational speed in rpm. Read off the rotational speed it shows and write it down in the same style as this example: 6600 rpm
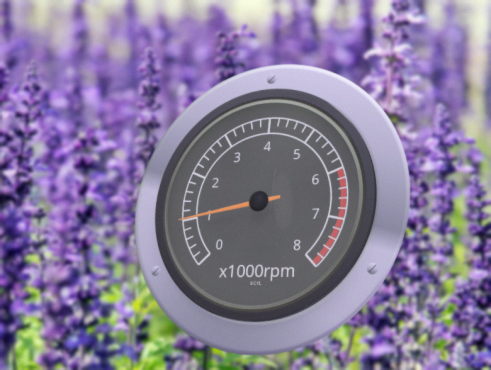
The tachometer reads 1000 rpm
